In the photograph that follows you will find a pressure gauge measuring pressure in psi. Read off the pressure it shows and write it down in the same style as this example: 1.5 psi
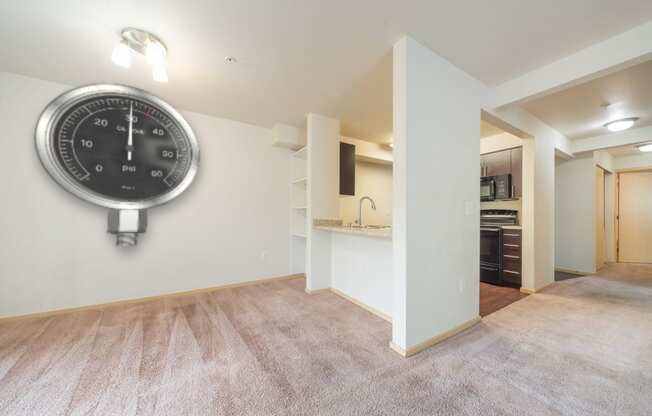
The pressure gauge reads 30 psi
